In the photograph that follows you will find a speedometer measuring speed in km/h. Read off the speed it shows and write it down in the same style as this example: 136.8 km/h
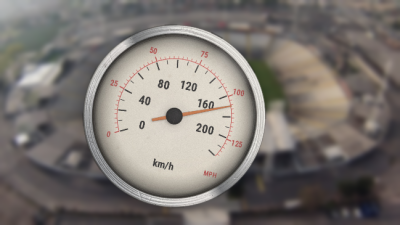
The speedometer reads 170 km/h
